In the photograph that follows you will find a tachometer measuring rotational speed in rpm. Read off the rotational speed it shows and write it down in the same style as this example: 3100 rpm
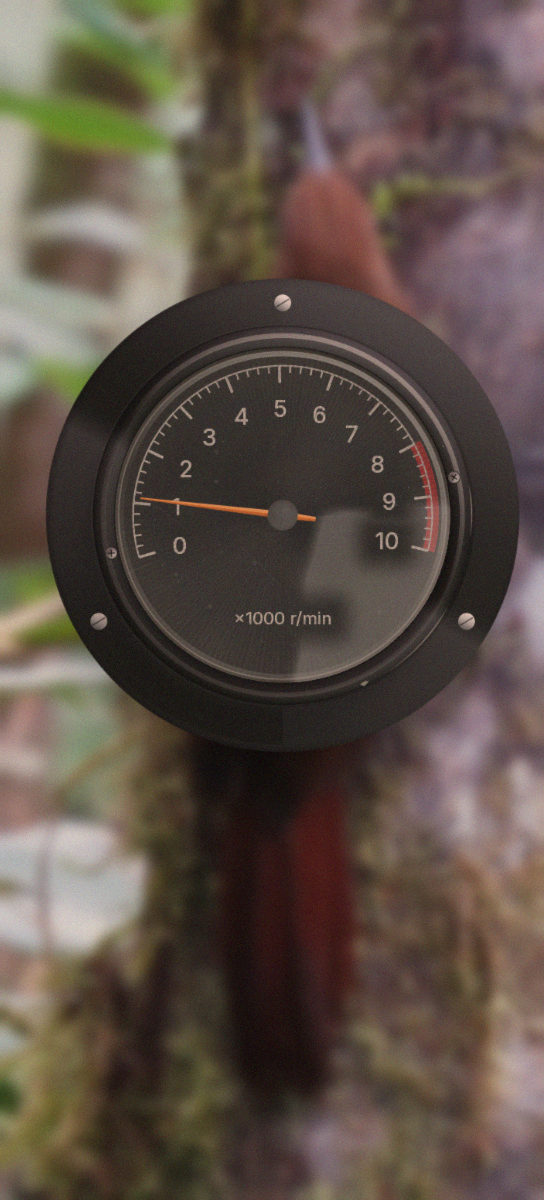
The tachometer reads 1100 rpm
